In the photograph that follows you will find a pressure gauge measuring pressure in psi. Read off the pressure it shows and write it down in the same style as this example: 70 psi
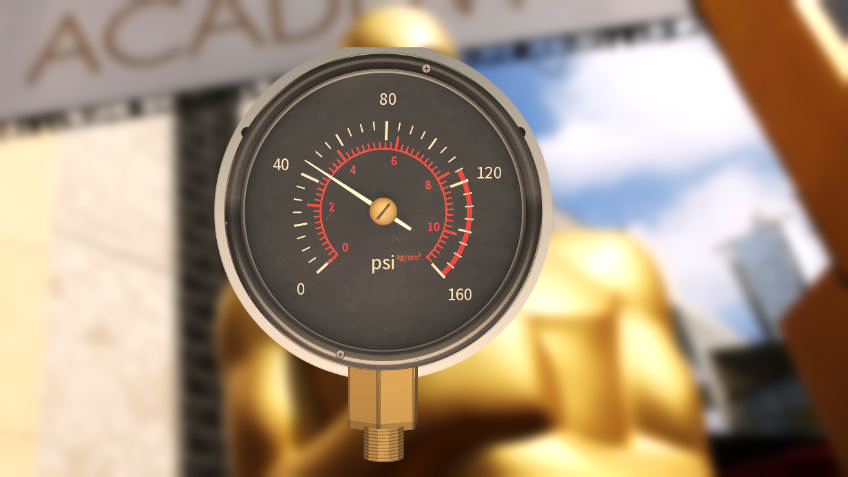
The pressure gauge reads 45 psi
